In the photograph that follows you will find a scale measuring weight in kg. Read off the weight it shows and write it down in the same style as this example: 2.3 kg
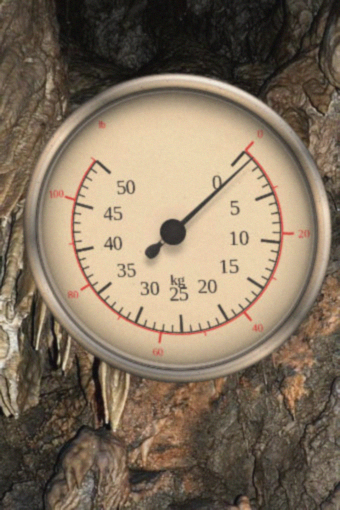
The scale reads 1 kg
